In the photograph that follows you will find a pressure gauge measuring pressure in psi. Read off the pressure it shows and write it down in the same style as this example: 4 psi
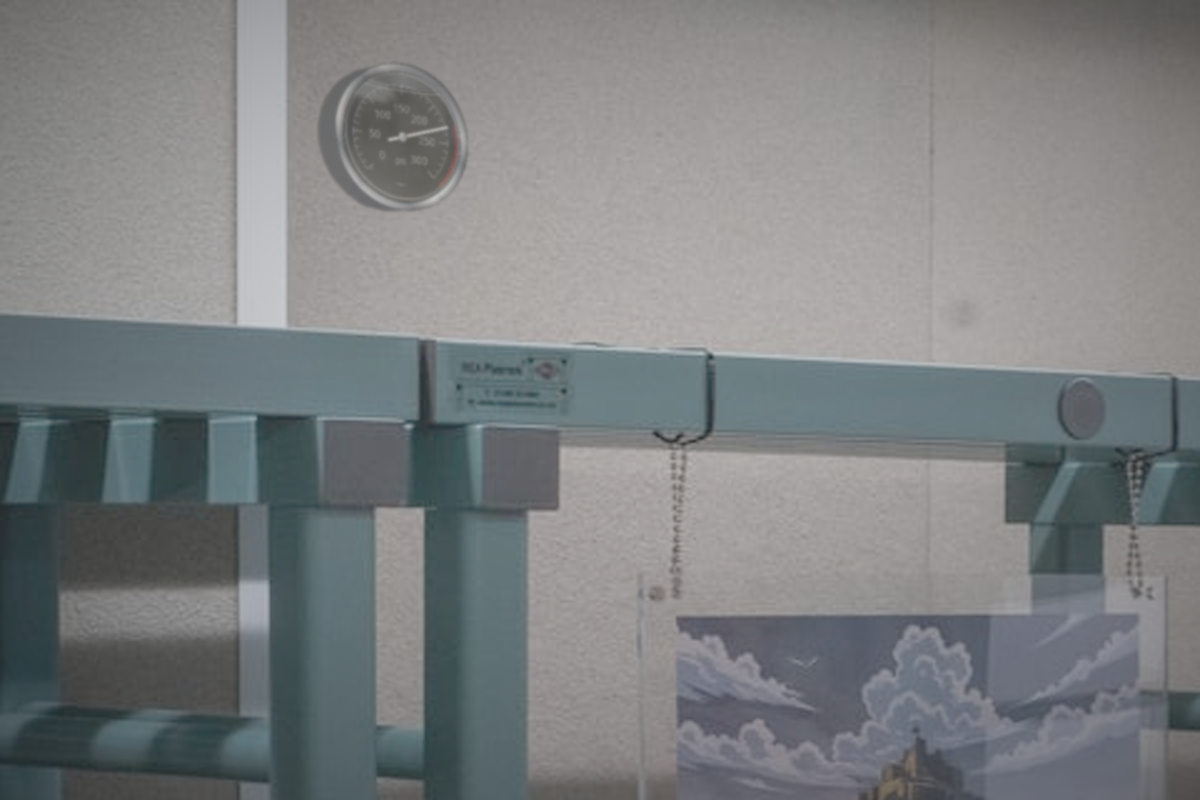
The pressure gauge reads 230 psi
